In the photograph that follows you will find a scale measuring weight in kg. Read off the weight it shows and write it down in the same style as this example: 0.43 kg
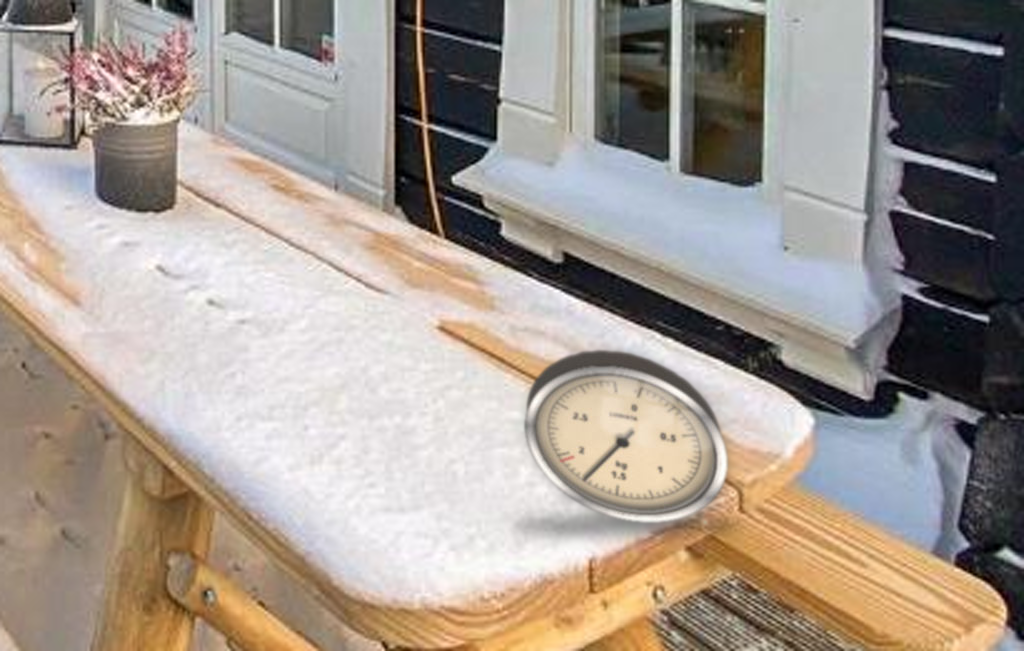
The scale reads 1.75 kg
